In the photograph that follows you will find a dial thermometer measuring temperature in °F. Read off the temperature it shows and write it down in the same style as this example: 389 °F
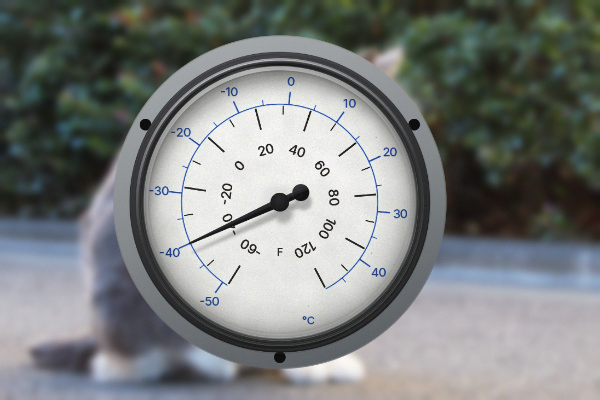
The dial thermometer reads -40 °F
